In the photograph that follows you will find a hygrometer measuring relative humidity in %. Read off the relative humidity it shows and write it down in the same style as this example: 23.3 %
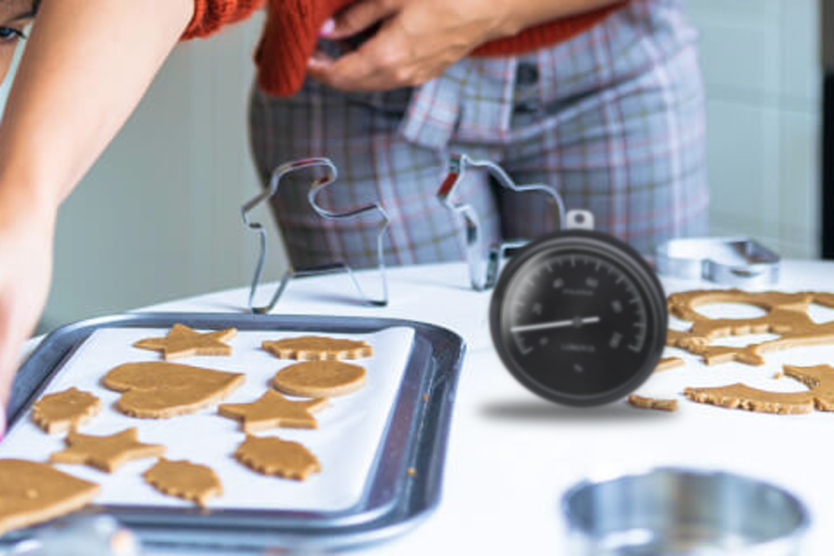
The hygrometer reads 10 %
